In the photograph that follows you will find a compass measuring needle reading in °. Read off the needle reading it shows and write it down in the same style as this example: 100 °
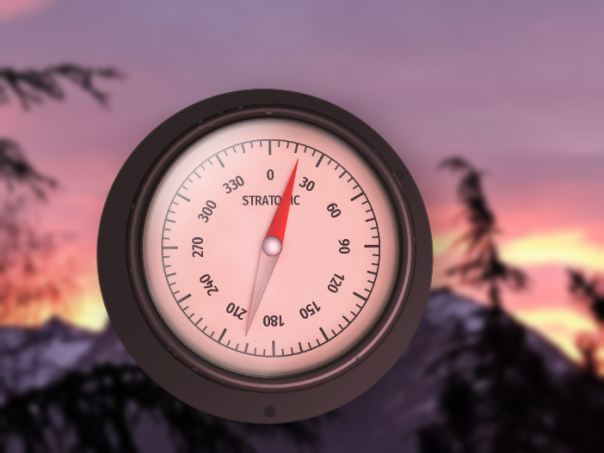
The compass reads 17.5 °
